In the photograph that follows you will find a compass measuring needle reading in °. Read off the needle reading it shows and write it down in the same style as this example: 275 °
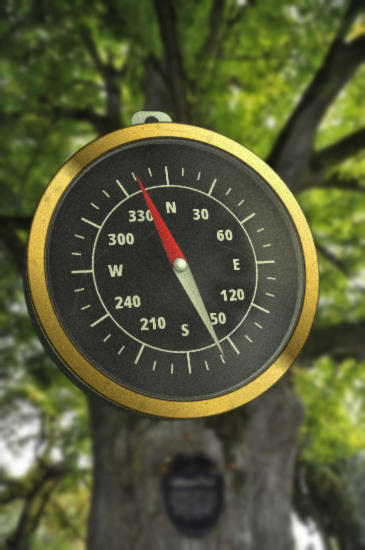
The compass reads 340 °
